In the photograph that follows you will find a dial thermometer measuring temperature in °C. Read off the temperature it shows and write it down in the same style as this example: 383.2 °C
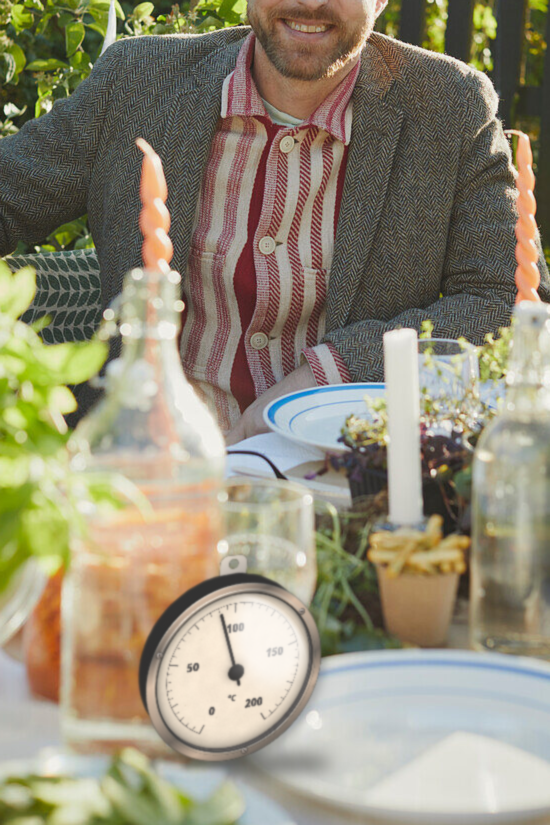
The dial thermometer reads 90 °C
